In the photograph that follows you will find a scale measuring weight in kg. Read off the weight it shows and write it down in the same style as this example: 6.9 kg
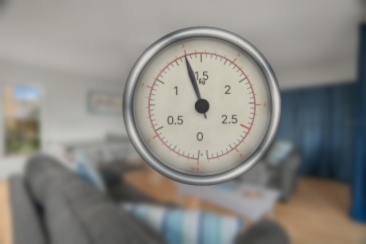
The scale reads 1.35 kg
